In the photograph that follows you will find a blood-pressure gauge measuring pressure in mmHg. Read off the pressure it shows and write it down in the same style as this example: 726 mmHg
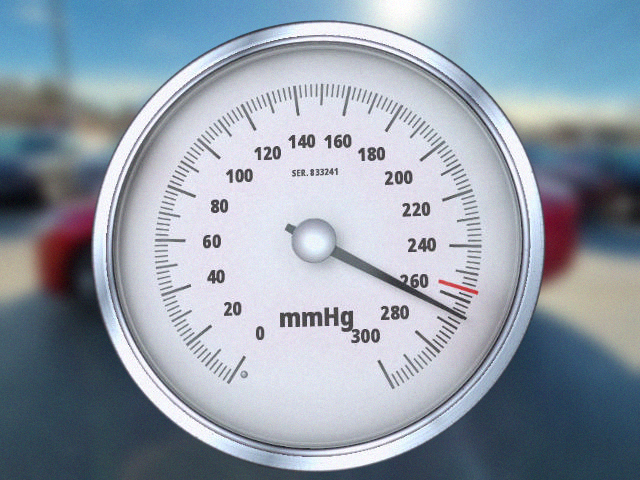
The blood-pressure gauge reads 266 mmHg
